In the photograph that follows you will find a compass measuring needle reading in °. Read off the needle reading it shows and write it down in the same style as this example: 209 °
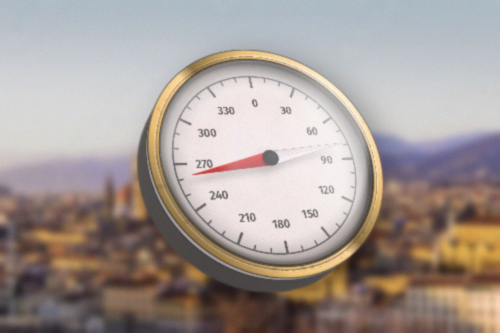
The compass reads 260 °
